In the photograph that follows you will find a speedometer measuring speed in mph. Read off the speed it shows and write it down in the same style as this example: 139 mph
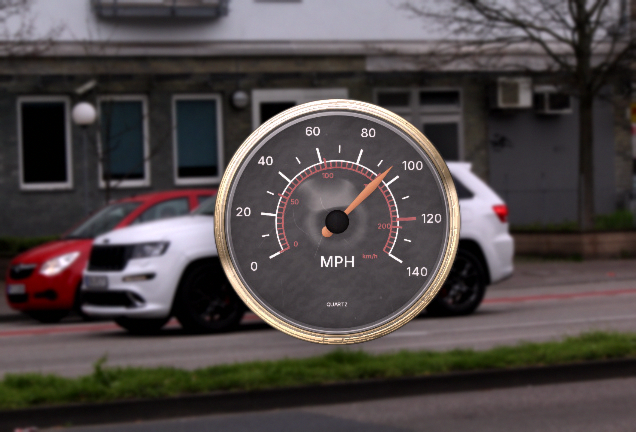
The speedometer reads 95 mph
